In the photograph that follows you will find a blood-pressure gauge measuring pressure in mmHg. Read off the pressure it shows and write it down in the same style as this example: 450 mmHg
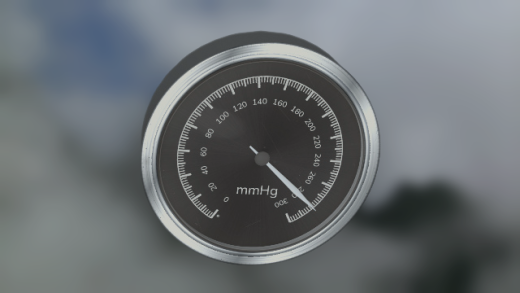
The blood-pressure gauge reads 280 mmHg
